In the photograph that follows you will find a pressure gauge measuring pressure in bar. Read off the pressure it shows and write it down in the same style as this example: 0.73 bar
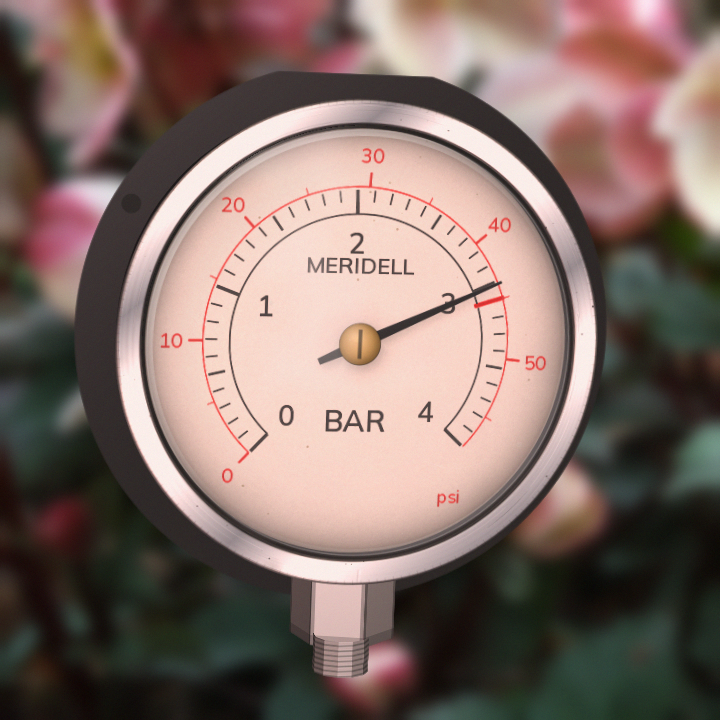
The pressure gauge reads 3 bar
